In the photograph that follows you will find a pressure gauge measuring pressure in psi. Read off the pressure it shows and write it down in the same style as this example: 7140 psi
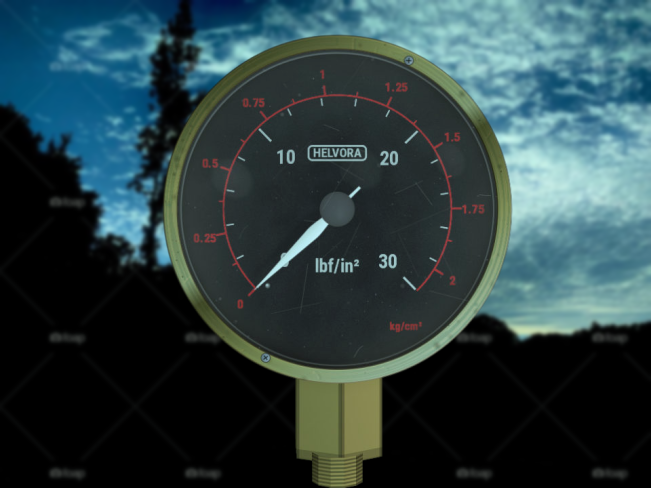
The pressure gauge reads 0 psi
